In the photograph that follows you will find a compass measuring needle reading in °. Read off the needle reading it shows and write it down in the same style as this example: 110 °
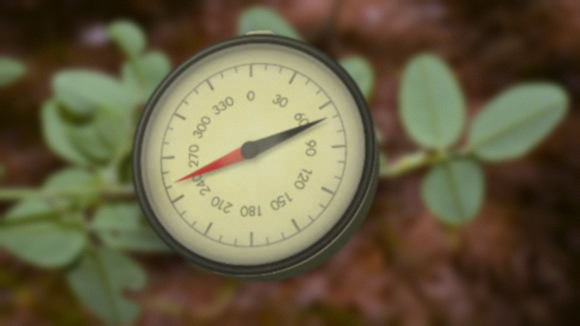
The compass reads 250 °
